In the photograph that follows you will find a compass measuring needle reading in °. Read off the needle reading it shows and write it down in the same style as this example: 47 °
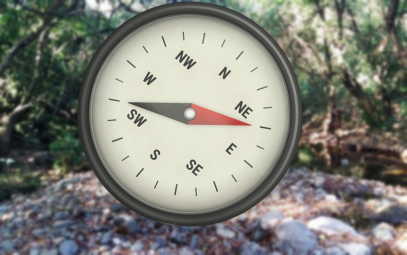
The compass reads 60 °
